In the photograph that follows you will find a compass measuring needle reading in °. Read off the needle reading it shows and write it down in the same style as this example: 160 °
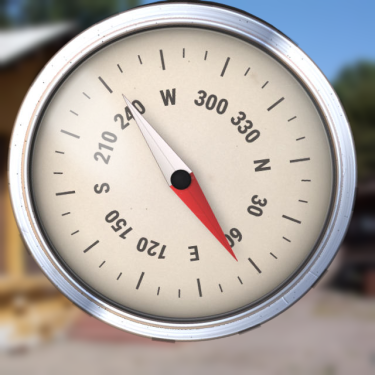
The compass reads 65 °
